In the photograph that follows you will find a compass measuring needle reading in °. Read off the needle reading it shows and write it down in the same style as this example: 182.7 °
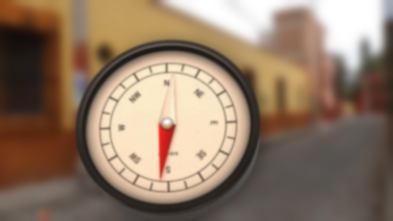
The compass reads 187.5 °
